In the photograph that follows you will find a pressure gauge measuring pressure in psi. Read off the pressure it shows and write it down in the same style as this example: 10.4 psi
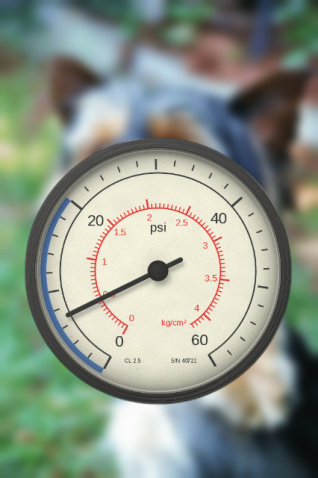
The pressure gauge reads 7 psi
